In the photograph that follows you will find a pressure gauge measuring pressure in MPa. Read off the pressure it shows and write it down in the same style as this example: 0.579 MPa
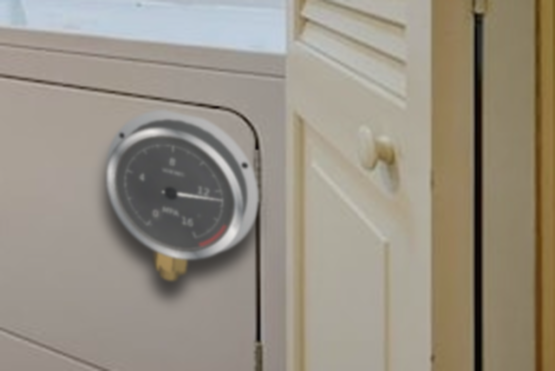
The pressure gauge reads 12.5 MPa
